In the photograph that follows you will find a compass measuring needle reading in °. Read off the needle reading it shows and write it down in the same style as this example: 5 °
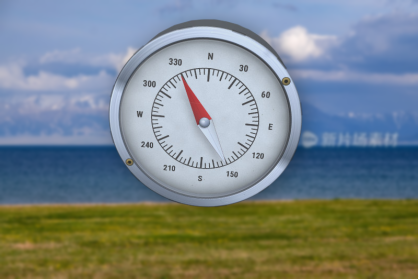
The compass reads 330 °
